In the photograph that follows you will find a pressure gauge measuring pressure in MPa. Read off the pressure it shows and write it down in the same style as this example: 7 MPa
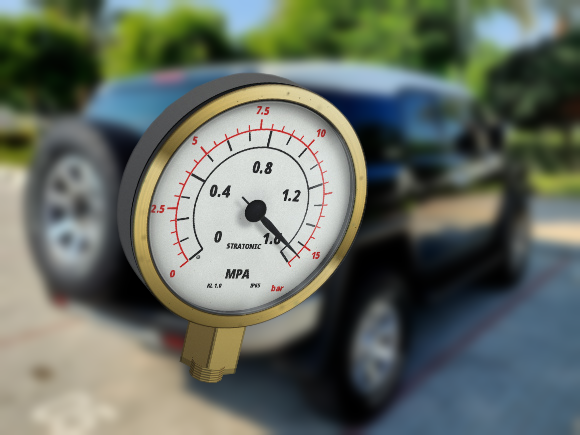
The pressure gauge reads 1.55 MPa
